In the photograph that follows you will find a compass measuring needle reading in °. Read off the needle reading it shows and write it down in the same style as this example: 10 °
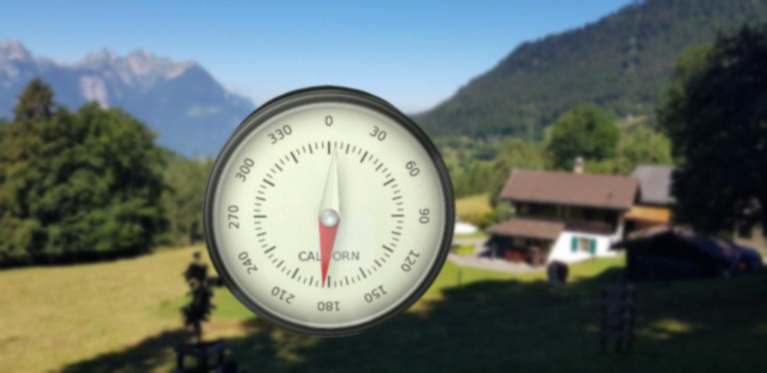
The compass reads 185 °
